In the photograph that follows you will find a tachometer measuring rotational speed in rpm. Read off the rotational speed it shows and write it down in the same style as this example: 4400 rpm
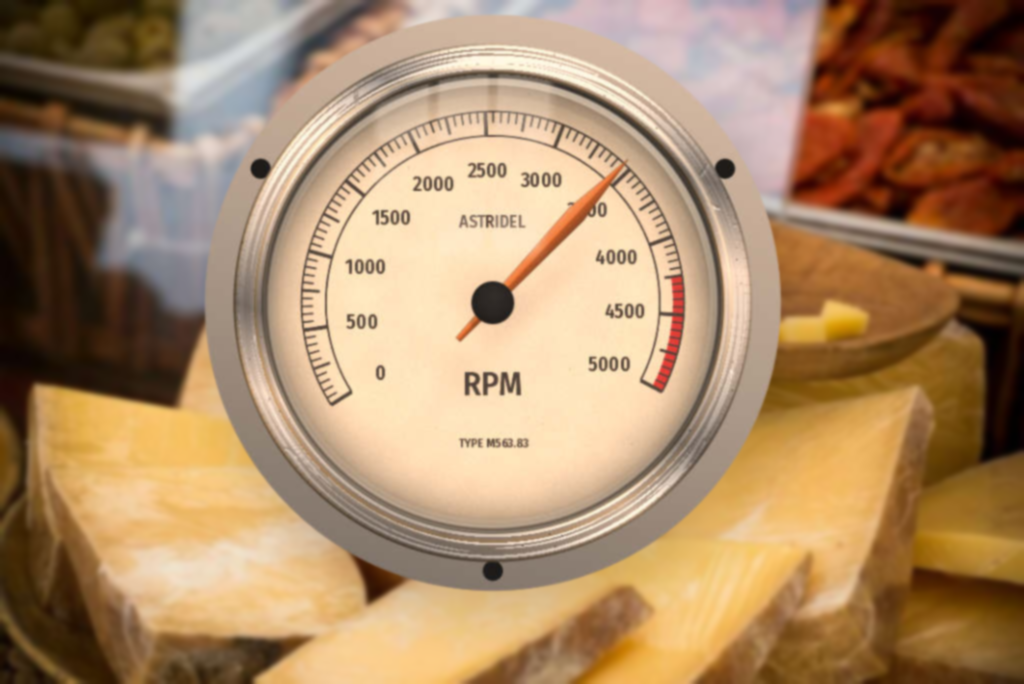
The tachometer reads 3450 rpm
